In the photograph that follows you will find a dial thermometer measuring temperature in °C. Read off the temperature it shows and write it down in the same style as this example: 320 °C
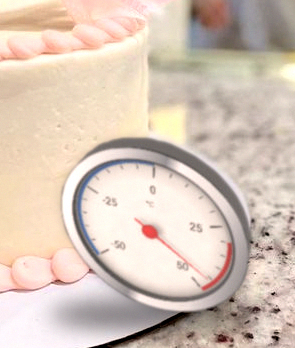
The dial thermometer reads 45 °C
